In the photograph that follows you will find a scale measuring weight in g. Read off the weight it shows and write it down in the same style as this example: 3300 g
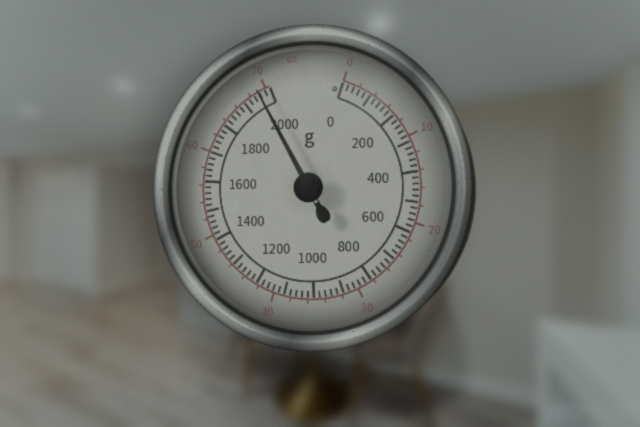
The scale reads 1960 g
